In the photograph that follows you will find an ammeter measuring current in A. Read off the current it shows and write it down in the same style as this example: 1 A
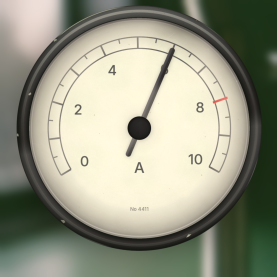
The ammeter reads 6 A
